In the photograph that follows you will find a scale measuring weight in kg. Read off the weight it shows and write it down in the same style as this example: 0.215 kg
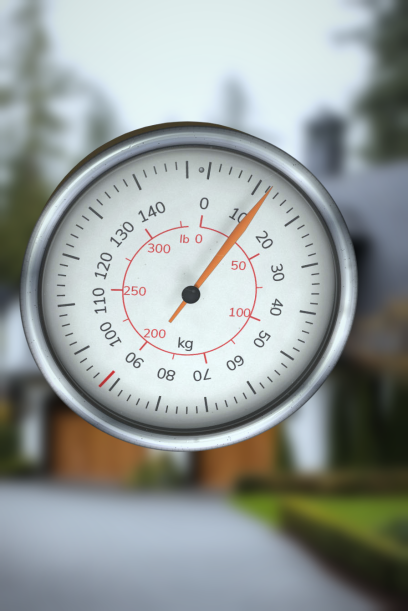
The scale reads 12 kg
